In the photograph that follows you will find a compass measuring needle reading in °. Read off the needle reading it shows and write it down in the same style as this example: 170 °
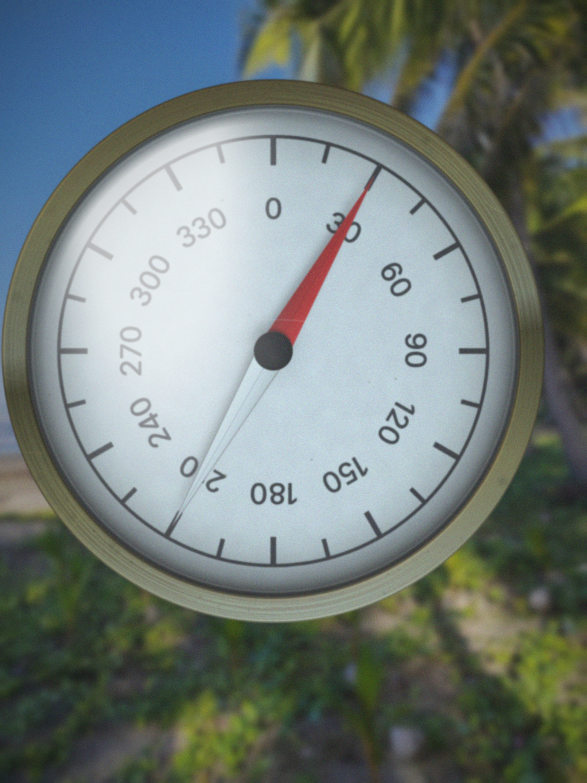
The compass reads 30 °
